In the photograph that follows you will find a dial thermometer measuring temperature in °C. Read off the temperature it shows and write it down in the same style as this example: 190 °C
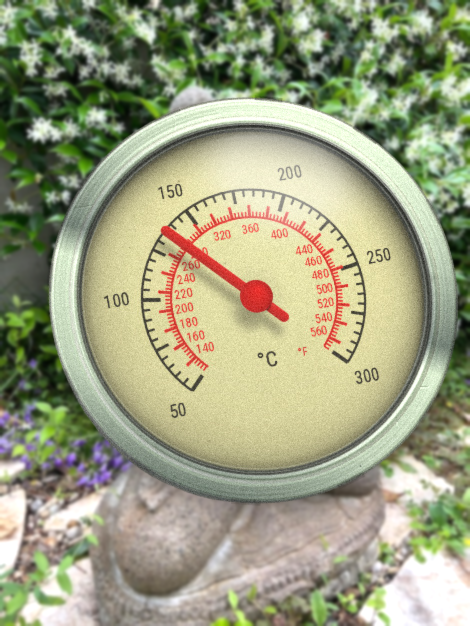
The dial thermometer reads 135 °C
